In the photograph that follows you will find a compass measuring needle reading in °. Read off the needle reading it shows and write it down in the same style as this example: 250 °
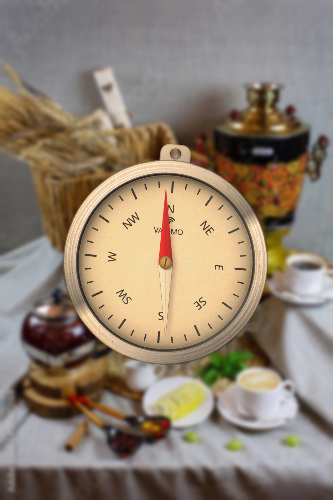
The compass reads 355 °
